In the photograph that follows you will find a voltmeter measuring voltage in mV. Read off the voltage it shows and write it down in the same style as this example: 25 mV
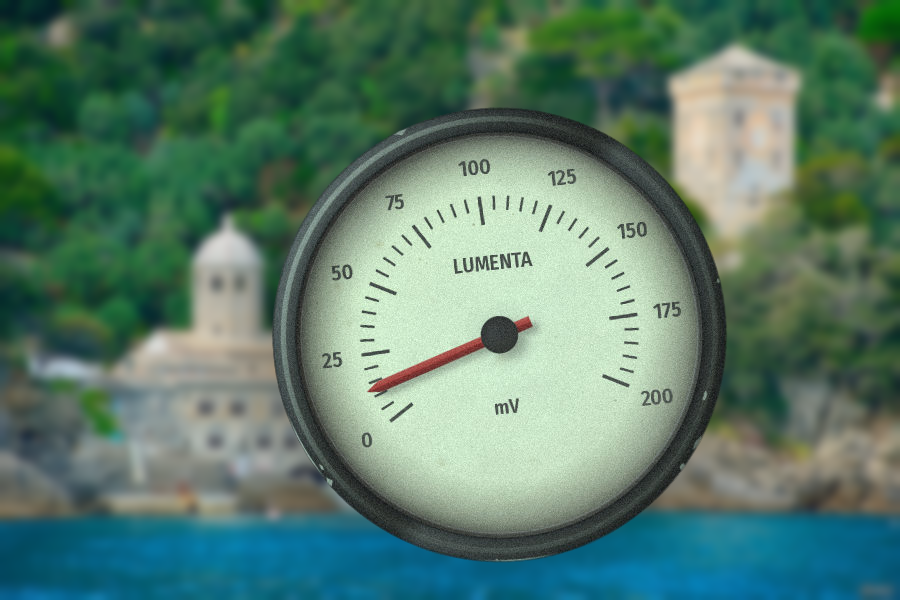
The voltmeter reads 12.5 mV
